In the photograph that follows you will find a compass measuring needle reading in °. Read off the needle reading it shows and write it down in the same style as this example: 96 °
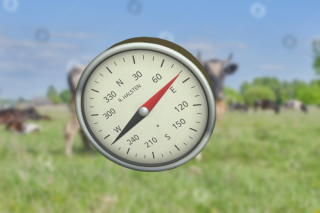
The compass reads 80 °
